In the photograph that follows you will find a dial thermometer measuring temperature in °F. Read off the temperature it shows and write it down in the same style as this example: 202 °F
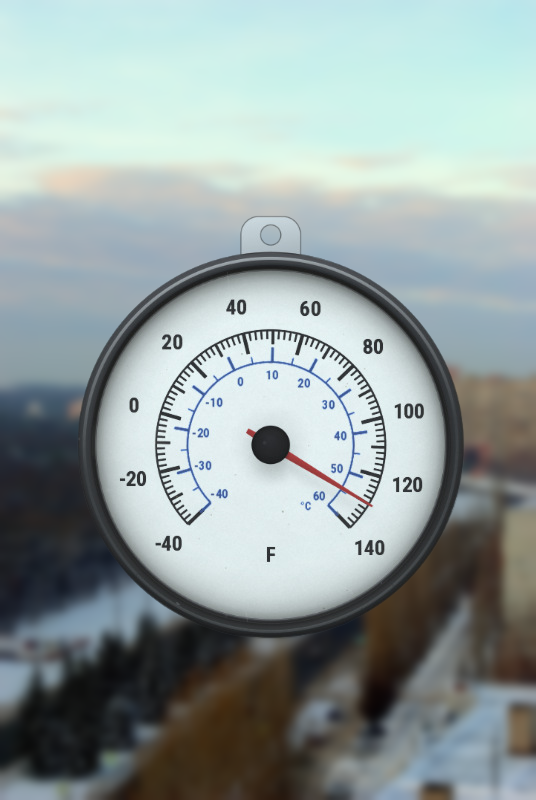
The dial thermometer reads 130 °F
